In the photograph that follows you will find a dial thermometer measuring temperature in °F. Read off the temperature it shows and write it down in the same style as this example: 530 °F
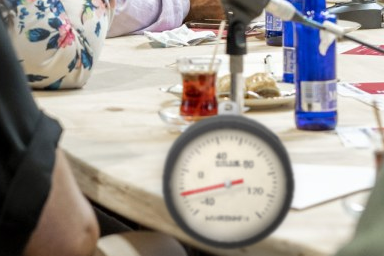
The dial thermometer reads -20 °F
